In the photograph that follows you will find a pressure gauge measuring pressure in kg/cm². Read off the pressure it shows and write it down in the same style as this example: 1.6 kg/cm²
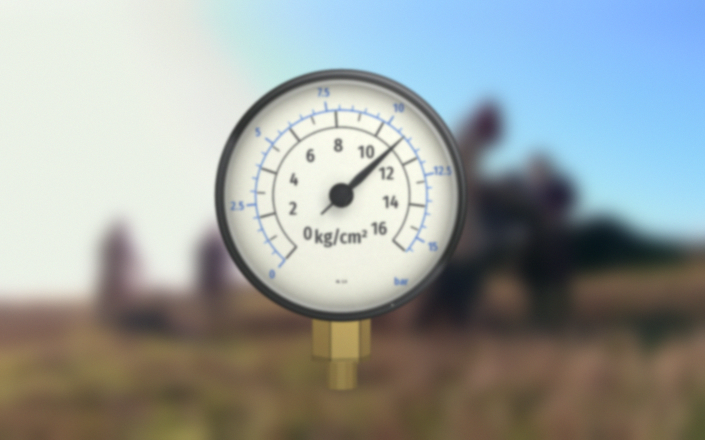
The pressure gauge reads 11 kg/cm²
